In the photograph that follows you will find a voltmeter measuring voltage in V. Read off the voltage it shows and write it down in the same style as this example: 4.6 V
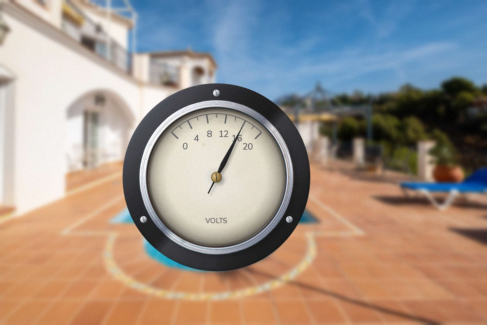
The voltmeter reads 16 V
